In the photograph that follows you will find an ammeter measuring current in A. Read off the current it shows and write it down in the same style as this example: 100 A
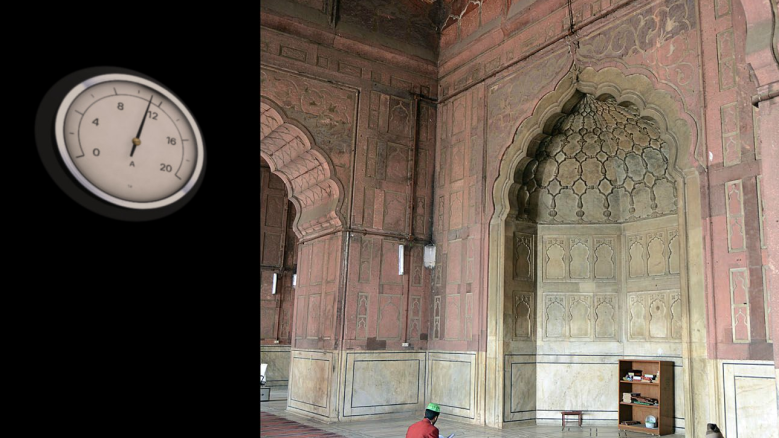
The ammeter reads 11 A
